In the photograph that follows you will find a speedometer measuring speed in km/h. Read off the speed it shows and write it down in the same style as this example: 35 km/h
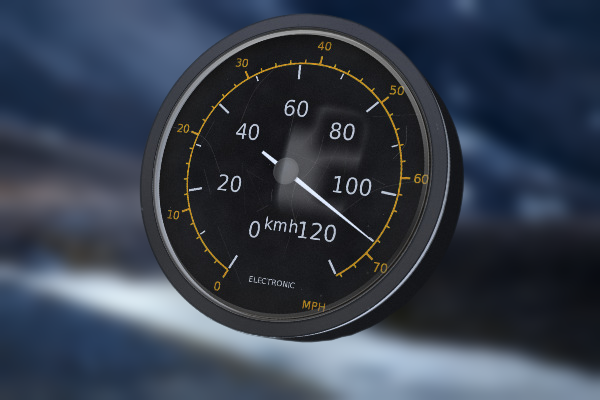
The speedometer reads 110 km/h
